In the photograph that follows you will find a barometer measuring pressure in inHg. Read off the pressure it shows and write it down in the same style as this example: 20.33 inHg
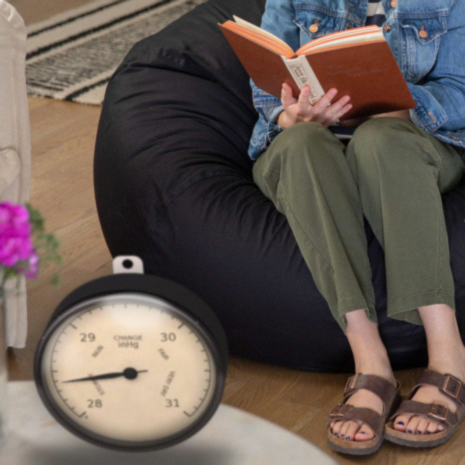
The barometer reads 28.4 inHg
